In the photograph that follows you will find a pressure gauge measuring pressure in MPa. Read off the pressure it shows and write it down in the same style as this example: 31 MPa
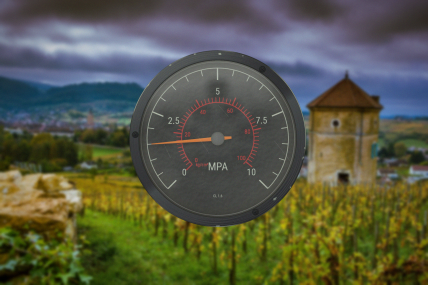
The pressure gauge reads 1.5 MPa
